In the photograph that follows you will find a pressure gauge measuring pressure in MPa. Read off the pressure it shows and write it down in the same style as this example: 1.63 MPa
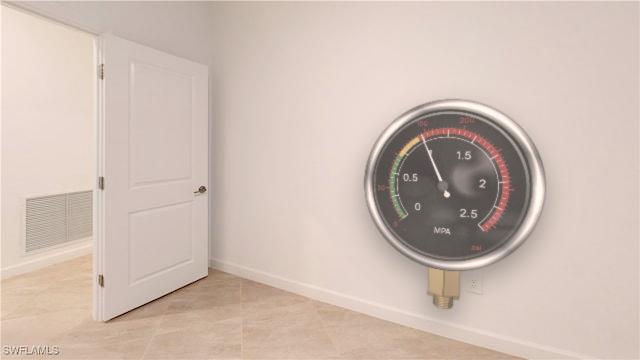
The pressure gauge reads 1 MPa
